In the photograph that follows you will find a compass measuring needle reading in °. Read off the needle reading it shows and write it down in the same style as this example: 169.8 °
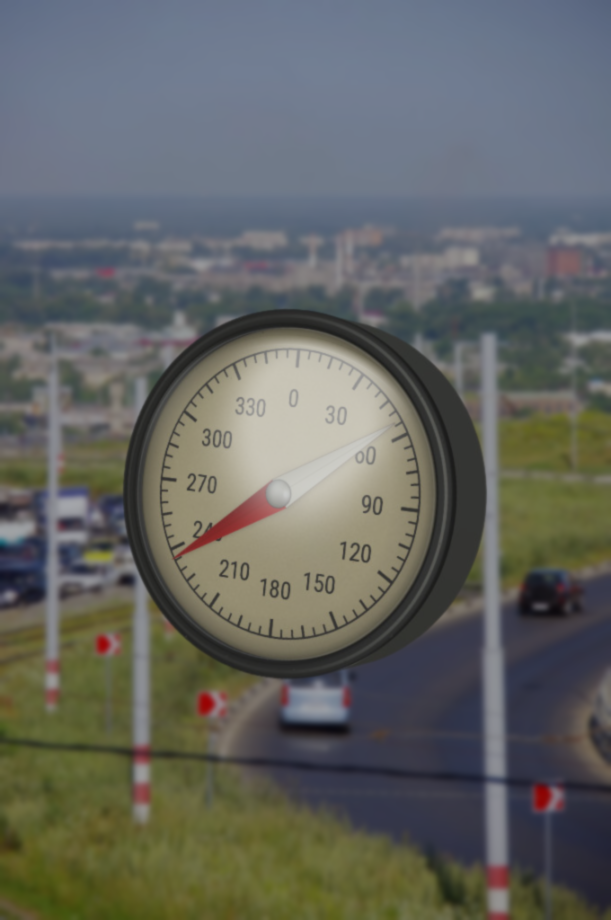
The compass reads 235 °
